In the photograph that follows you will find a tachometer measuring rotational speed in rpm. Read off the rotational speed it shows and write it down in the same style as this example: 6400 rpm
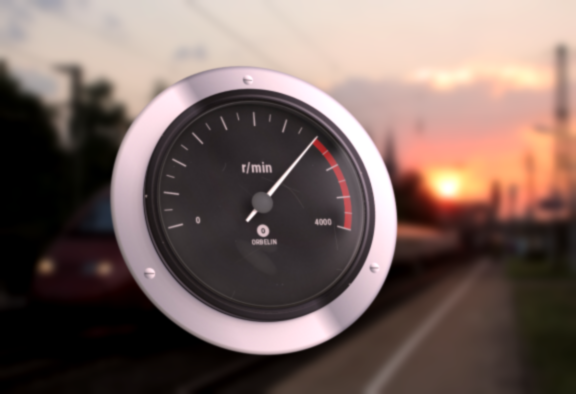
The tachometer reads 2800 rpm
